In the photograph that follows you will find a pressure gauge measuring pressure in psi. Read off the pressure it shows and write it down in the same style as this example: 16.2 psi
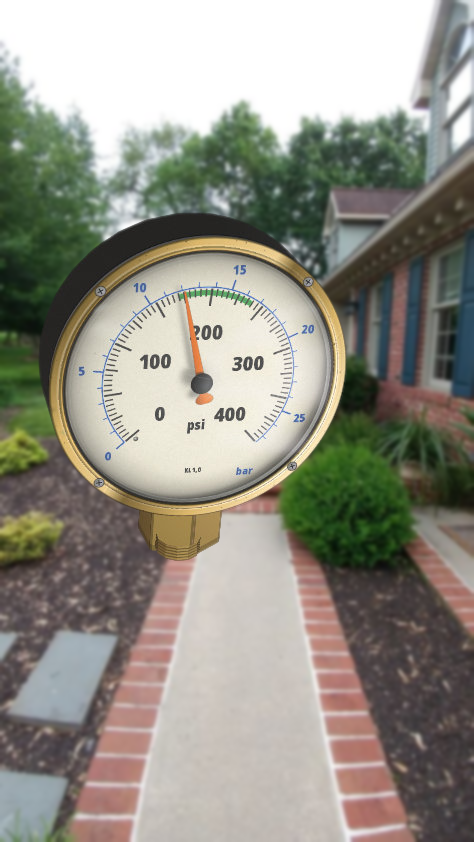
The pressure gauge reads 175 psi
